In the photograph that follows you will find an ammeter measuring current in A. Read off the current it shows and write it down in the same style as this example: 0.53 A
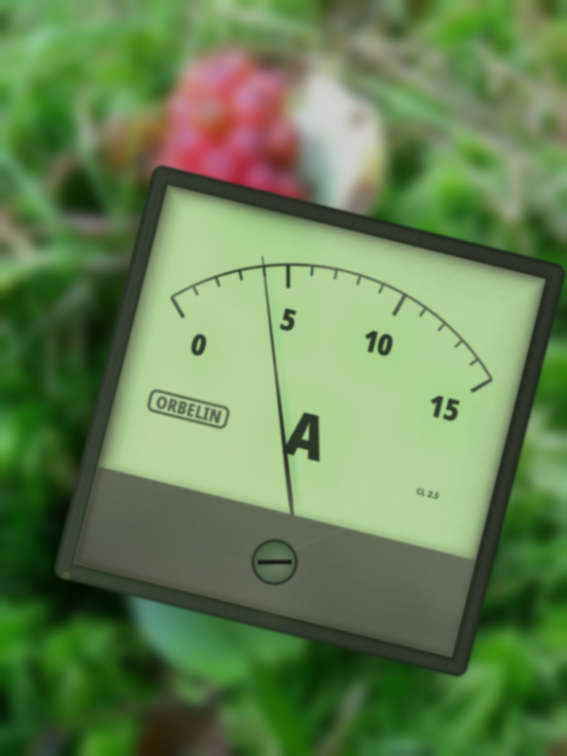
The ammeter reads 4 A
